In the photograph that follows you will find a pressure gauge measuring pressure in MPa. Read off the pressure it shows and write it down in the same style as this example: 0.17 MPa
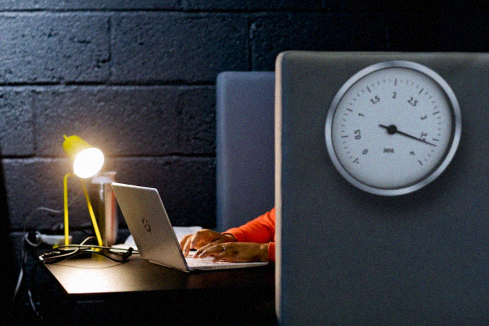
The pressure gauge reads 3.6 MPa
